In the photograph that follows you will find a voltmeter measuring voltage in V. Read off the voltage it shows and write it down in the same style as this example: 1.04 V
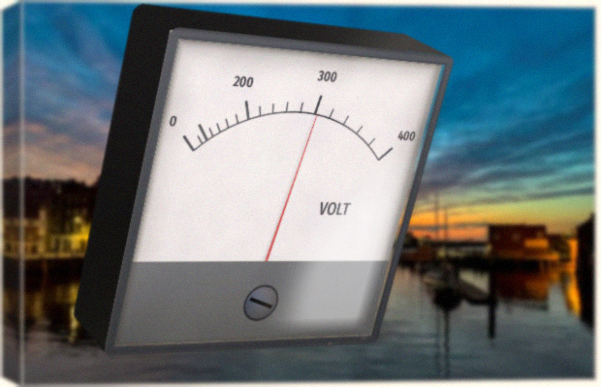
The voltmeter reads 300 V
